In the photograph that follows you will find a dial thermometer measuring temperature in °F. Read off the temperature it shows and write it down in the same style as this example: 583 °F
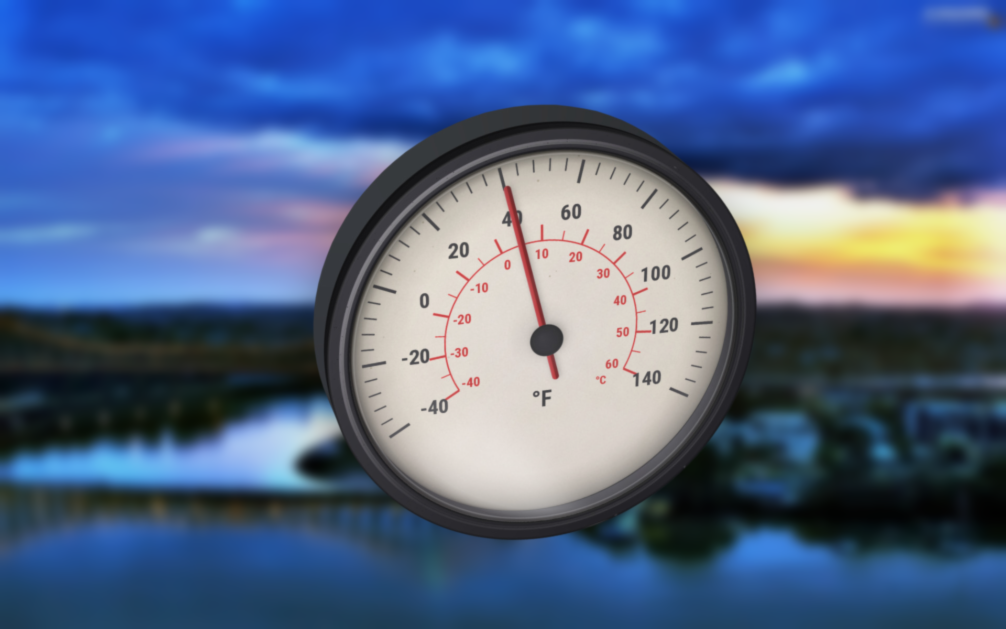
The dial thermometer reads 40 °F
